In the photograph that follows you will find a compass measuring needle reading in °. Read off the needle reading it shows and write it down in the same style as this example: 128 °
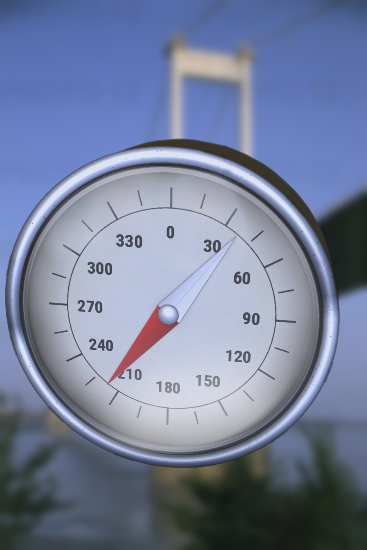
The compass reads 217.5 °
